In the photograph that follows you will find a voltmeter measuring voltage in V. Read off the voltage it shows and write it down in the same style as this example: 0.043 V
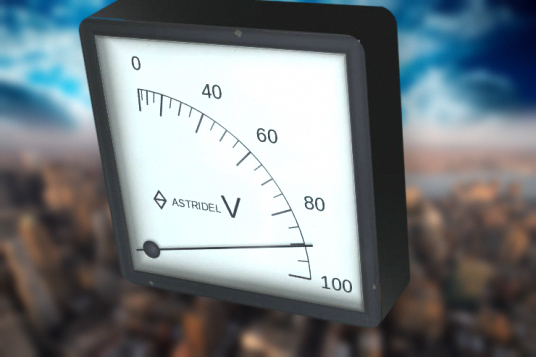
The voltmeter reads 90 V
